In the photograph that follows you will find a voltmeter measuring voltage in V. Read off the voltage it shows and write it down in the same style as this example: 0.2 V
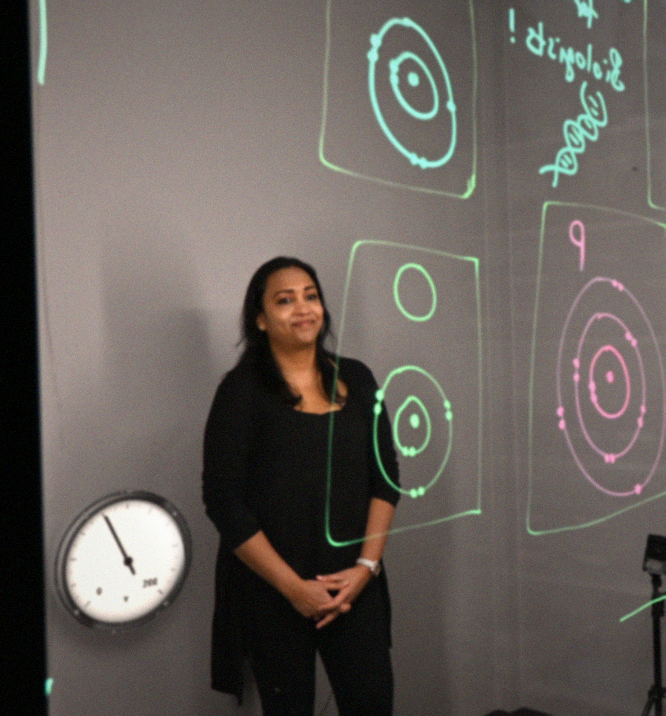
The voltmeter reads 80 V
